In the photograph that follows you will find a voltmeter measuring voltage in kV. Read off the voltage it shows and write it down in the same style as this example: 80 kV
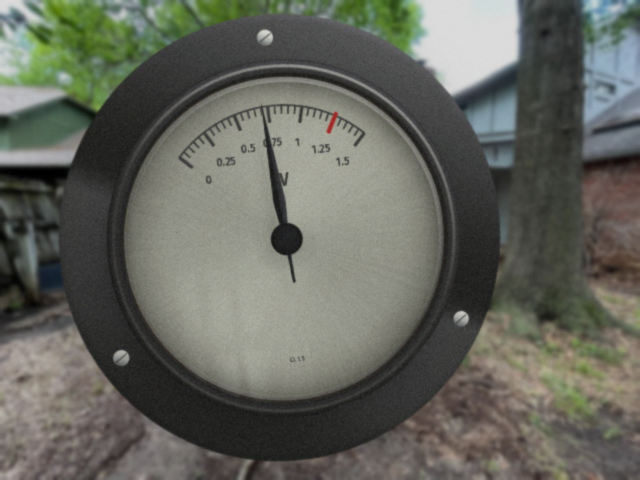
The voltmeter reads 0.7 kV
